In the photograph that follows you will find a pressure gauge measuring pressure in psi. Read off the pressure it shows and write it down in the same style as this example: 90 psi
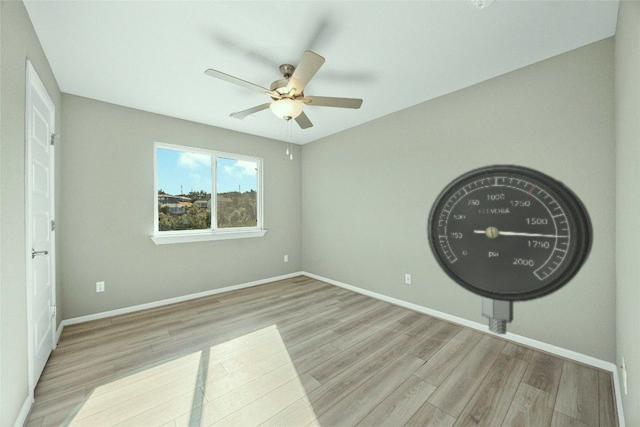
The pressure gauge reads 1650 psi
